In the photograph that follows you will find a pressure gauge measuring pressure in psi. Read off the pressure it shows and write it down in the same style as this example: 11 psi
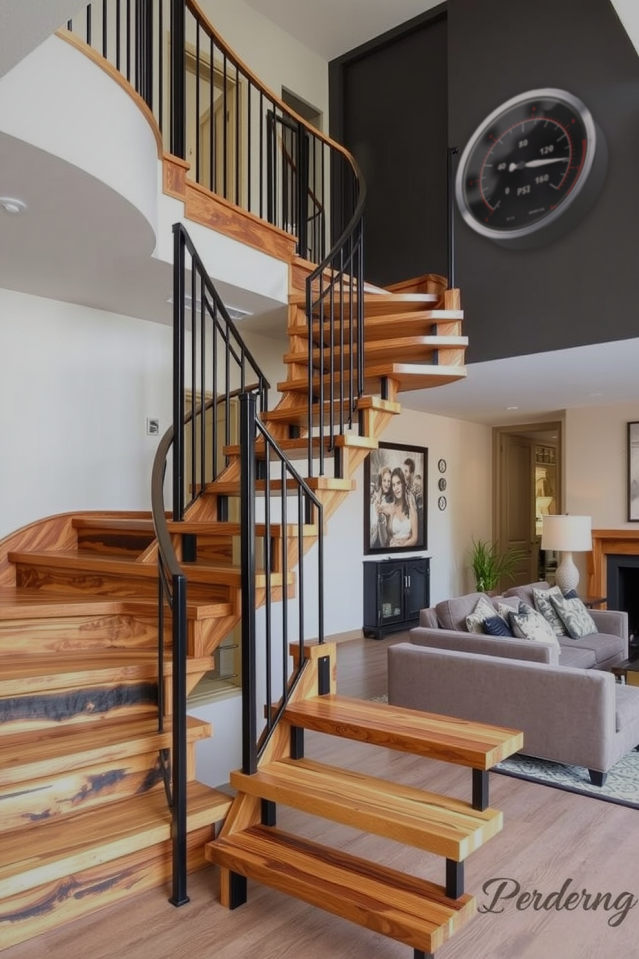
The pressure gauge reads 140 psi
